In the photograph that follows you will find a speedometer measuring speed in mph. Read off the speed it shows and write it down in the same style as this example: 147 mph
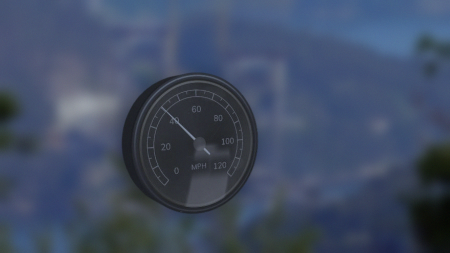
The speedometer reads 40 mph
